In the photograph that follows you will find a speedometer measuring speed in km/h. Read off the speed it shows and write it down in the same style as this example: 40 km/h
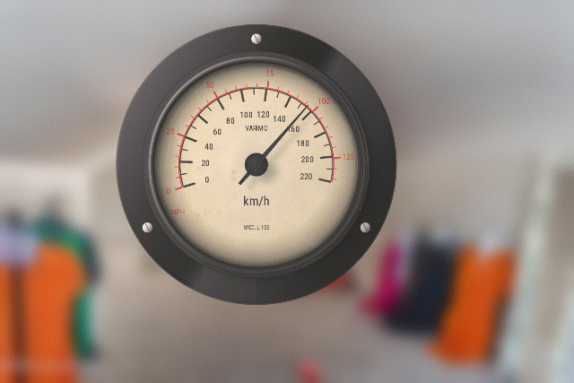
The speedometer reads 155 km/h
